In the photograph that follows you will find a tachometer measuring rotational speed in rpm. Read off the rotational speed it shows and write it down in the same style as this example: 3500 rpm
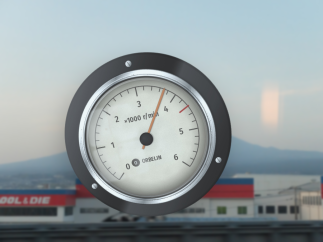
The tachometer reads 3700 rpm
